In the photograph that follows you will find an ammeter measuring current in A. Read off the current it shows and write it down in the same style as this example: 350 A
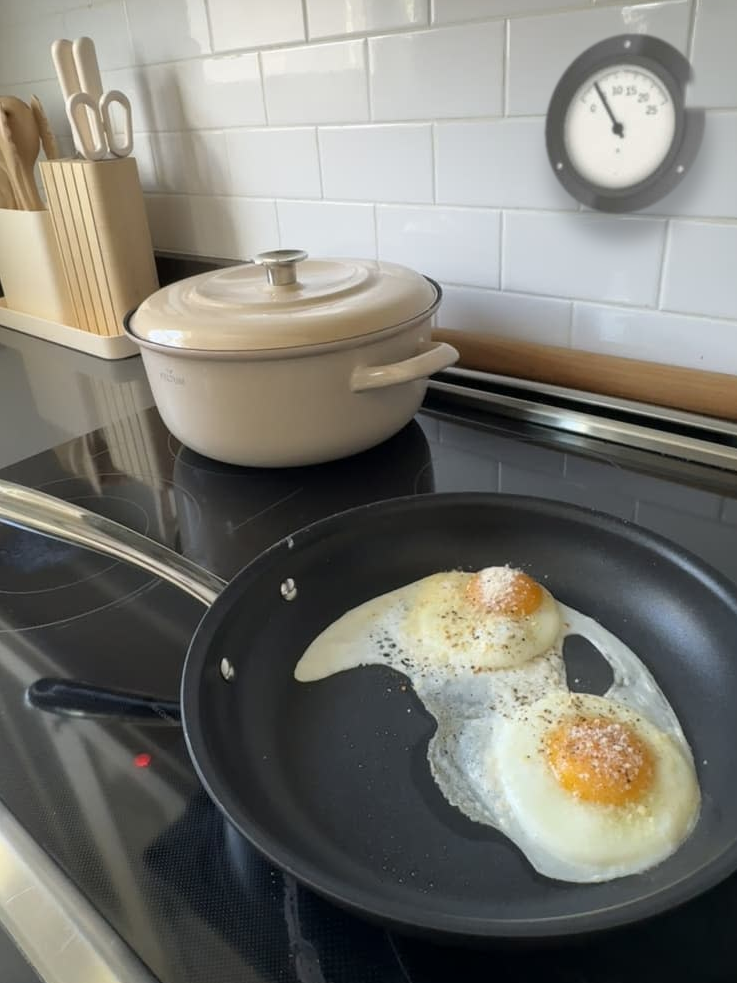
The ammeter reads 5 A
